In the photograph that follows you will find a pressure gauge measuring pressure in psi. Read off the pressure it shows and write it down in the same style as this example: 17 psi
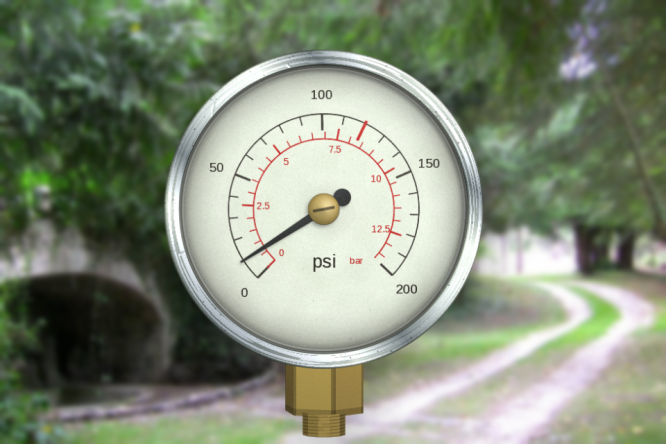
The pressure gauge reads 10 psi
